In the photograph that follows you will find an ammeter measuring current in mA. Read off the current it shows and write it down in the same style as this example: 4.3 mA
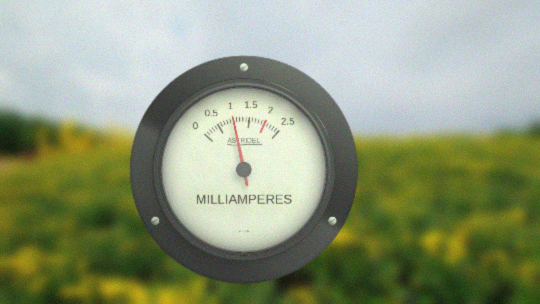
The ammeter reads 1 mA
